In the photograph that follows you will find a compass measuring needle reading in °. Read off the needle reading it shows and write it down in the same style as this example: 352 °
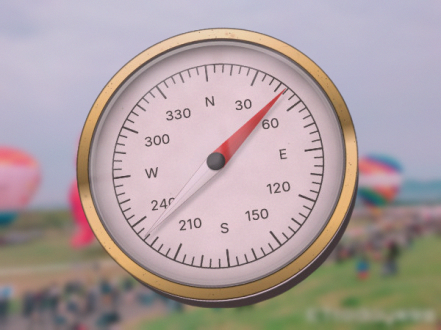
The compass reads 50 °
